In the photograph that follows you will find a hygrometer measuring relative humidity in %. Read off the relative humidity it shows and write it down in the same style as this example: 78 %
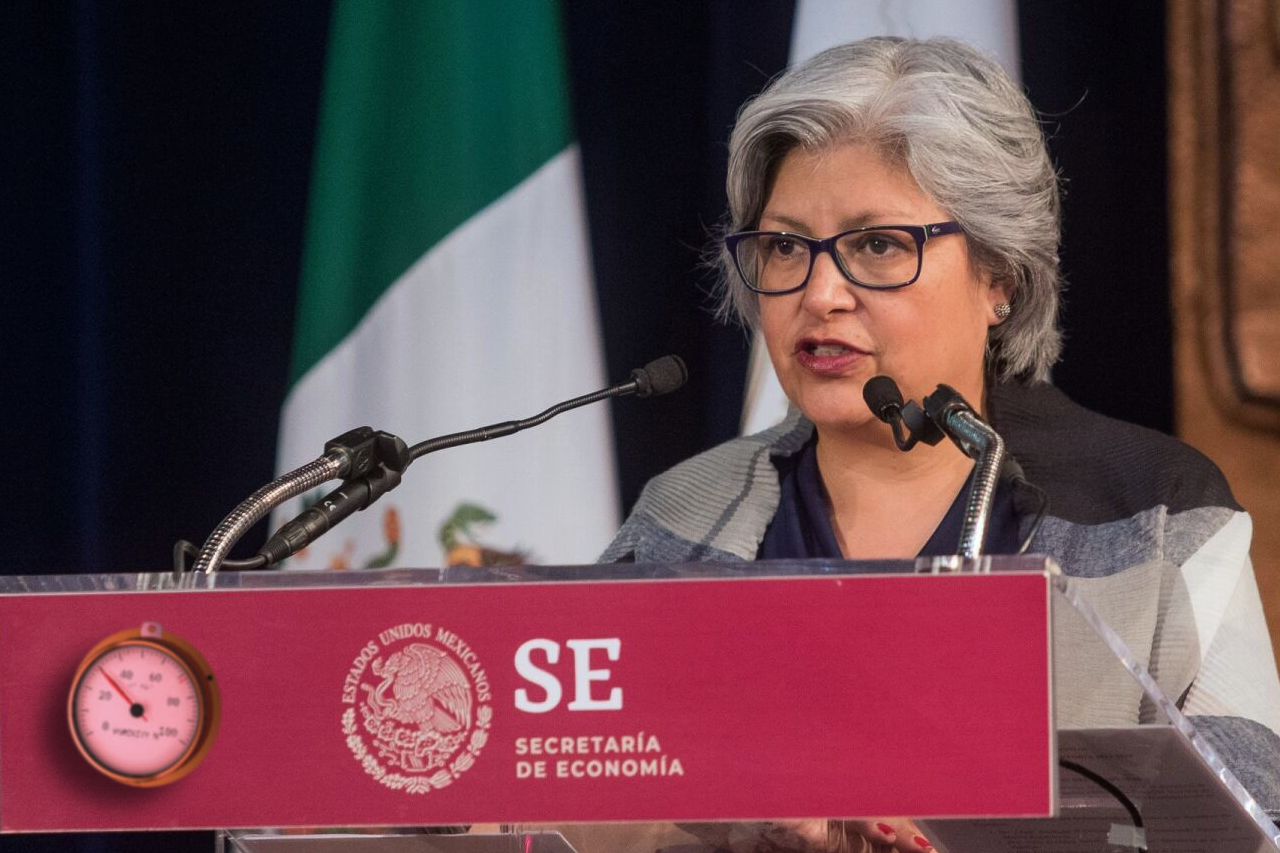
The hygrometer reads 30 %
